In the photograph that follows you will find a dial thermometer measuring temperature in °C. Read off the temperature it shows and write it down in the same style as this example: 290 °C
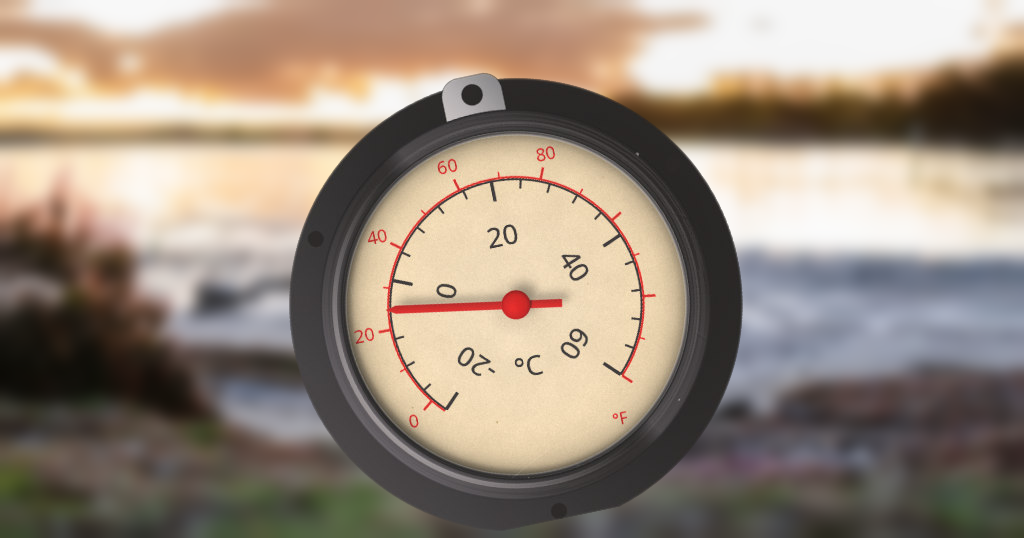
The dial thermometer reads -4 °C
